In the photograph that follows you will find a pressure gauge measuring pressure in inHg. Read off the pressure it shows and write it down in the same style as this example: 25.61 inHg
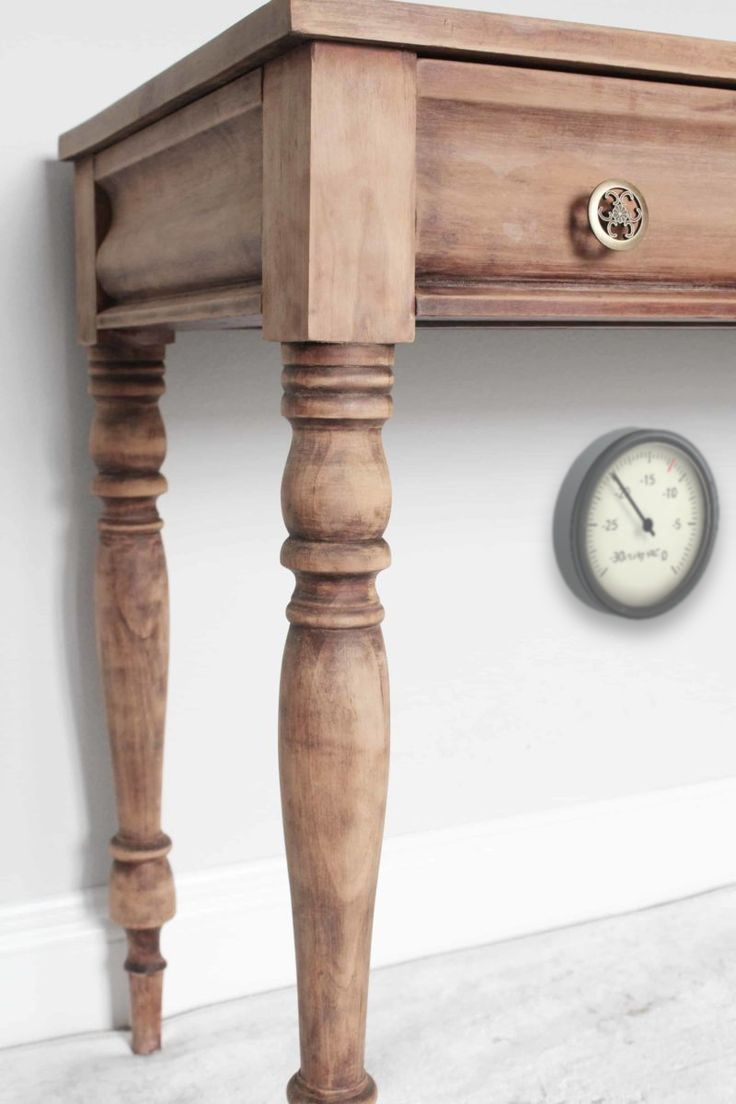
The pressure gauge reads -20 inHg
